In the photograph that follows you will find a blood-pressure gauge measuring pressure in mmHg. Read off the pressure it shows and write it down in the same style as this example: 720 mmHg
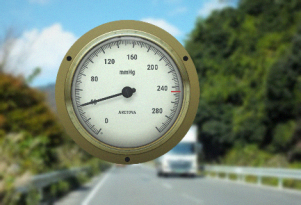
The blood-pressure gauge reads 40 mmHg
